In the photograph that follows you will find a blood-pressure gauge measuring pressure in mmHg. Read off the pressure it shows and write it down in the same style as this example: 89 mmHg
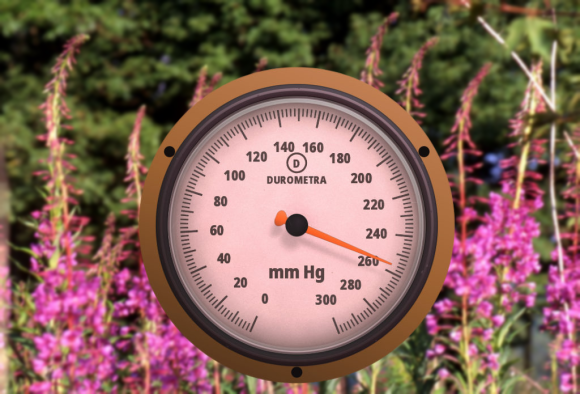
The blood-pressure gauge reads 256 mmHg
